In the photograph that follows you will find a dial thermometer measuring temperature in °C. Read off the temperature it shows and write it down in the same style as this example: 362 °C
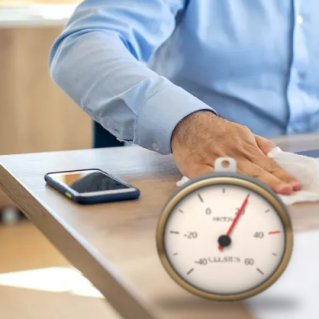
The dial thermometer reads 20 °C
